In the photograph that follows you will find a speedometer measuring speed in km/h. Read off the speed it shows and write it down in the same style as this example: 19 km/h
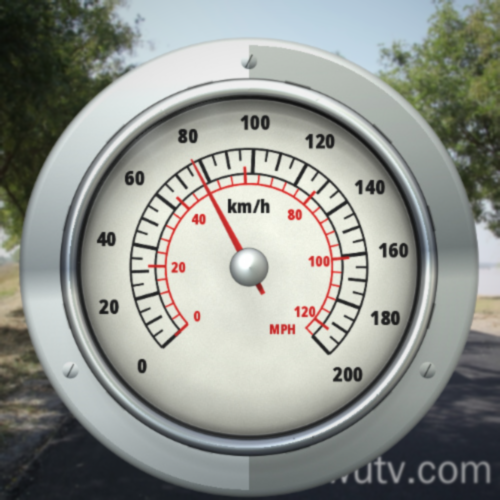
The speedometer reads 77.5 km/h
